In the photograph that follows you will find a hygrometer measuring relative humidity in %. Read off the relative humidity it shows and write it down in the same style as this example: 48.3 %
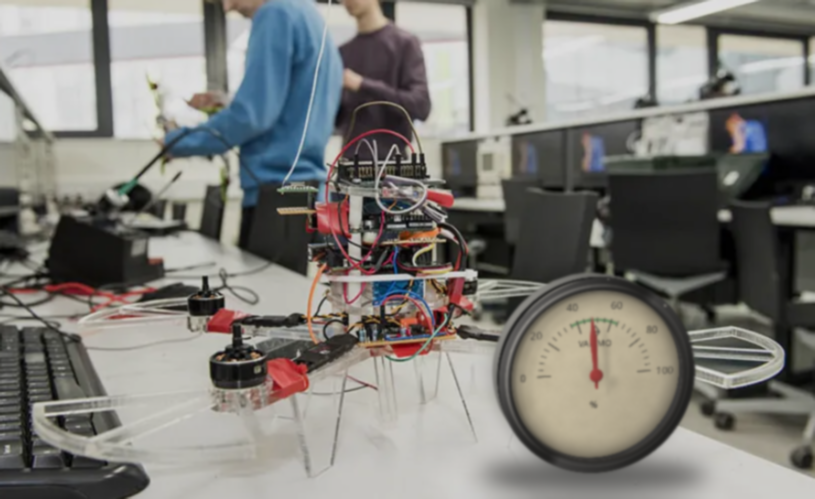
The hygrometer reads 48 %
